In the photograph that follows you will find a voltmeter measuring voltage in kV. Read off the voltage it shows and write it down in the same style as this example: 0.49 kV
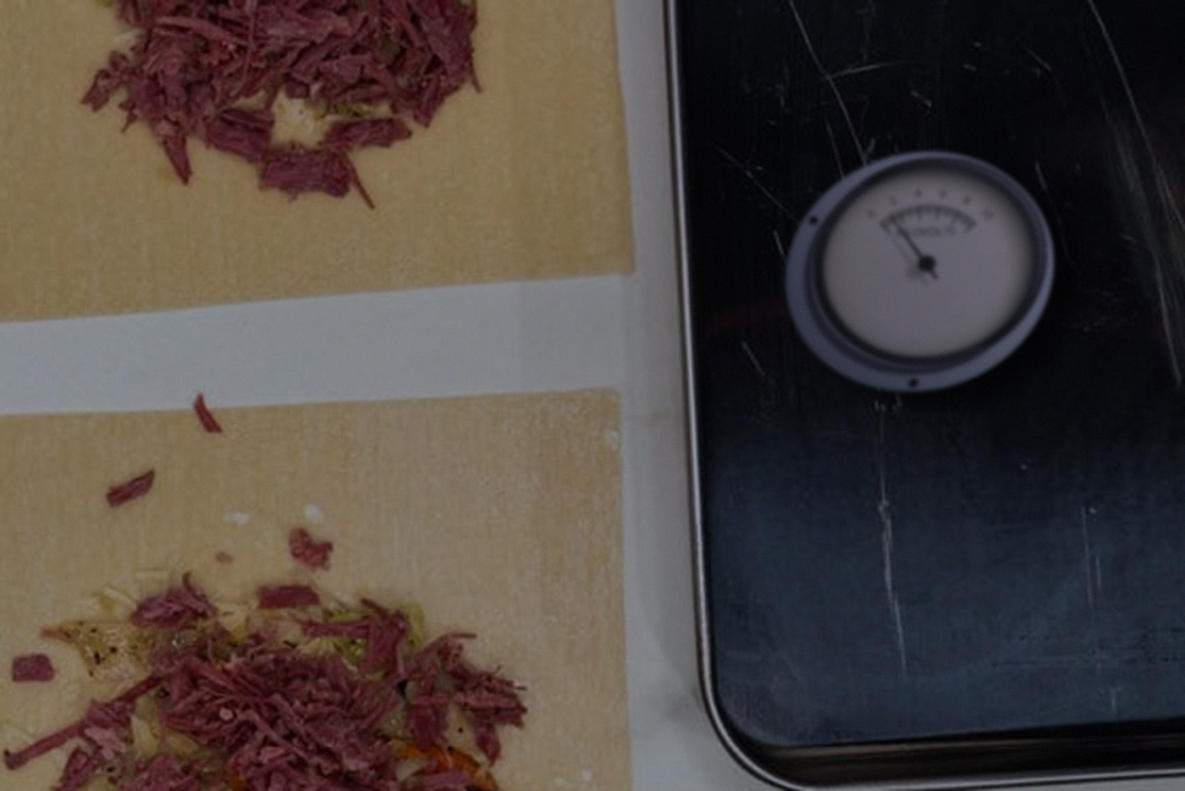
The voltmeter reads 1 kV
